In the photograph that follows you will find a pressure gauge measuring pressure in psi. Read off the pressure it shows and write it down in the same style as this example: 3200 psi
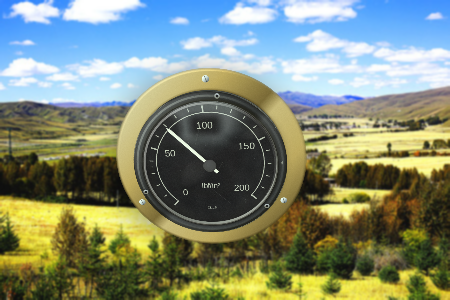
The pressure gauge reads 70 psi
